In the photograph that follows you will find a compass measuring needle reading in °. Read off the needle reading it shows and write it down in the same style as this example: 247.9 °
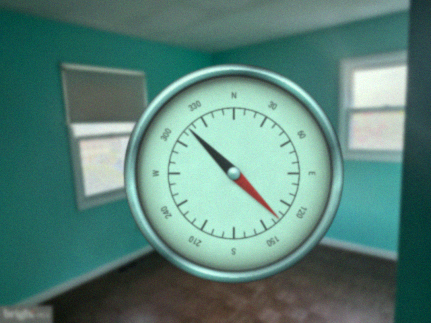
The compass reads 135 °
